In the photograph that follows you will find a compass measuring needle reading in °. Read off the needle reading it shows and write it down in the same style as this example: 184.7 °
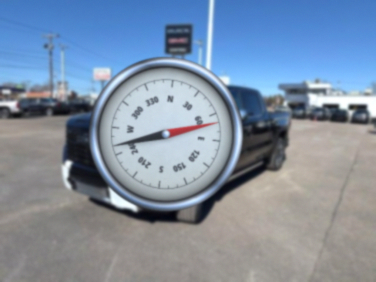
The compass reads 70 °
